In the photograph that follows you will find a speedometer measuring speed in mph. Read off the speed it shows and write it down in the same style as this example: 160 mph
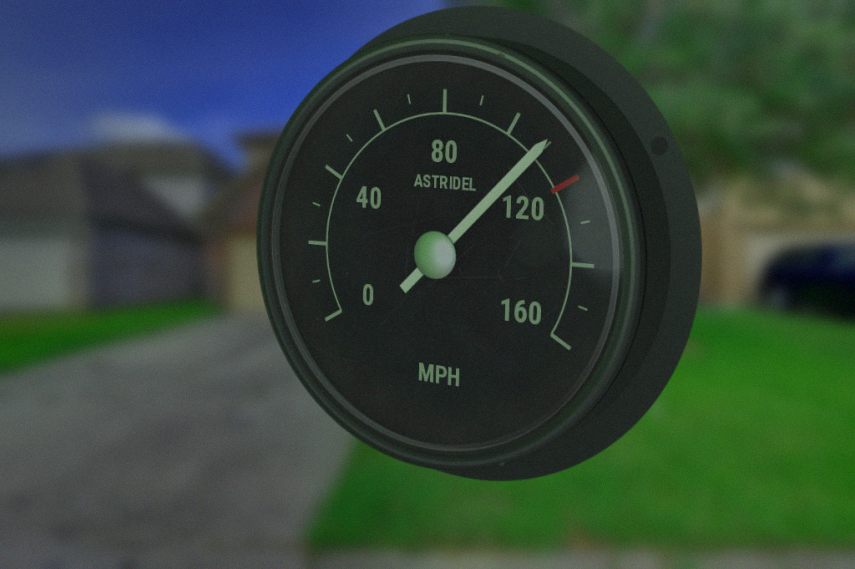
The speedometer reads 110 mph
